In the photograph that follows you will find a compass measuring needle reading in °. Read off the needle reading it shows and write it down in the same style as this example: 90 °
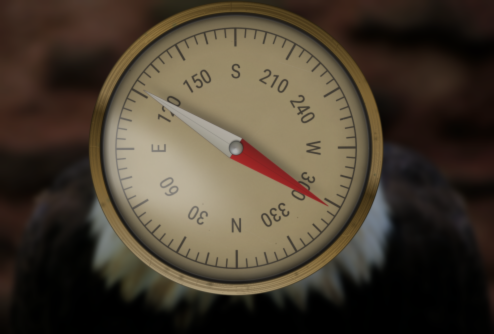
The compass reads 302.5 °
